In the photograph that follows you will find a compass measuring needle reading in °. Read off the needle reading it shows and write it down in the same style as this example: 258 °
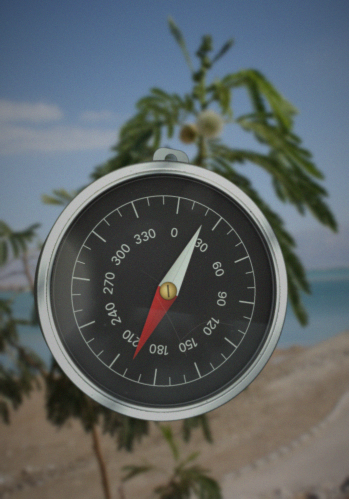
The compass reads 200 °
